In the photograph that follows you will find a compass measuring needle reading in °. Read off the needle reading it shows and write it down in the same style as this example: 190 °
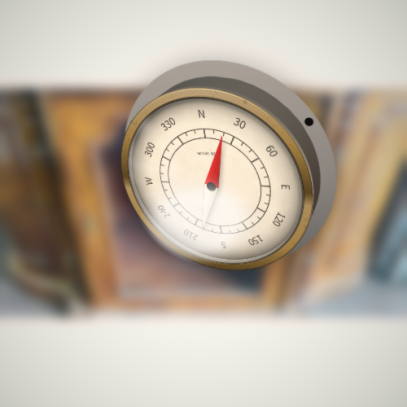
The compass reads 20 °
